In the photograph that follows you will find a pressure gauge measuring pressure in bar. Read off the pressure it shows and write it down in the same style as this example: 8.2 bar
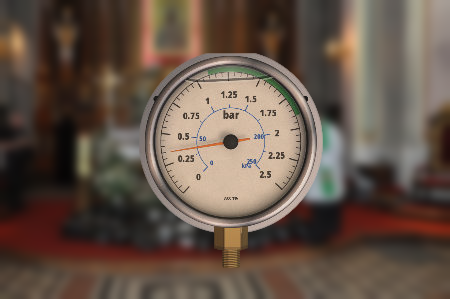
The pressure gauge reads 0.35 bar
